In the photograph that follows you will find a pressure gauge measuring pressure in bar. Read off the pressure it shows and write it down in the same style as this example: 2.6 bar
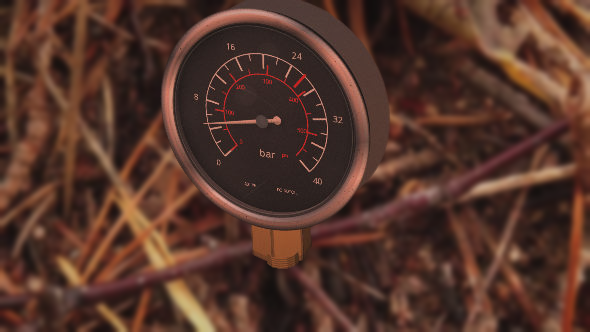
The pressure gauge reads 5 bar
